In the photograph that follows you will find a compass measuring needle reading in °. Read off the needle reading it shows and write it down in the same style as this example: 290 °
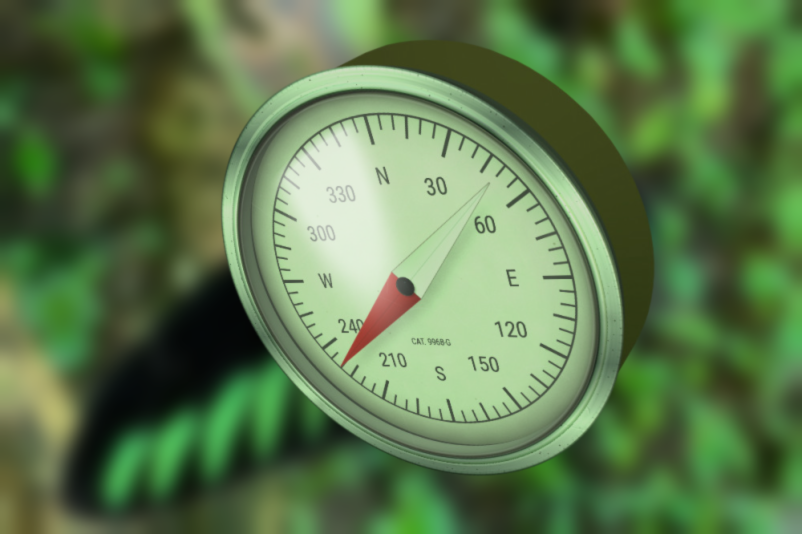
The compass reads 230 °
